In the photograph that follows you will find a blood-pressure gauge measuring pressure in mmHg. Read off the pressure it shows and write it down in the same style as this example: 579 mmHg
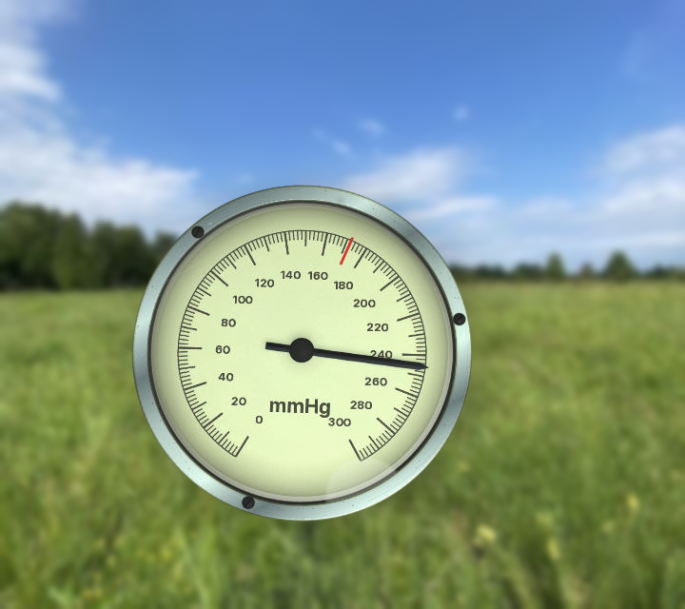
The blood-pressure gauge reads 246 mmHg
